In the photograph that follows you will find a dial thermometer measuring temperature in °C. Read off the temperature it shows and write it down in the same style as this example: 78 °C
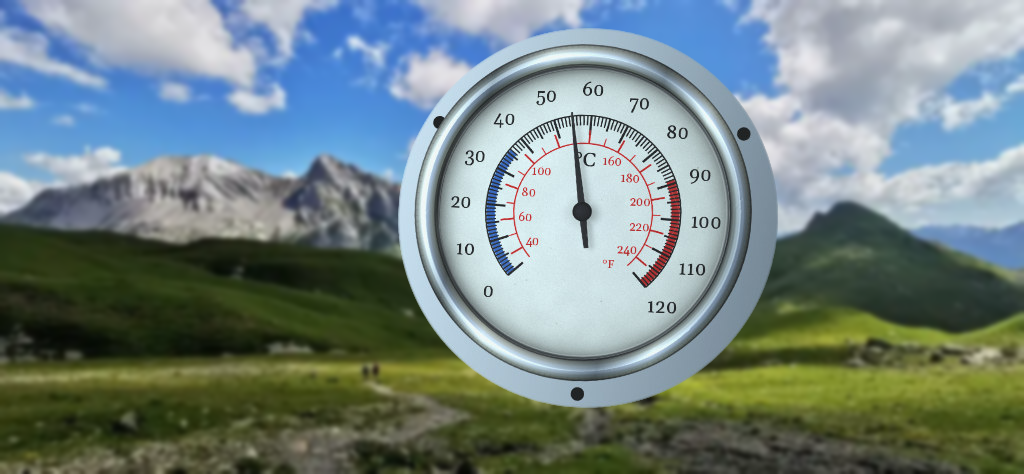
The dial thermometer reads 55 °C
